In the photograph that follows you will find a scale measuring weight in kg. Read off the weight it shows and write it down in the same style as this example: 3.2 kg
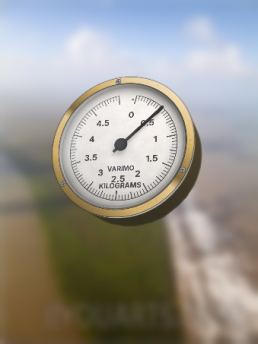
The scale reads 0.5 kg
